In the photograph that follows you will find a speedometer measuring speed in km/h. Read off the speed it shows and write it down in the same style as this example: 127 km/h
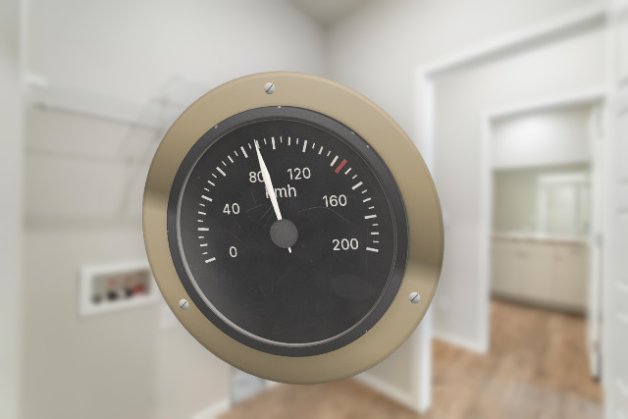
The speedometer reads 90 km/h
